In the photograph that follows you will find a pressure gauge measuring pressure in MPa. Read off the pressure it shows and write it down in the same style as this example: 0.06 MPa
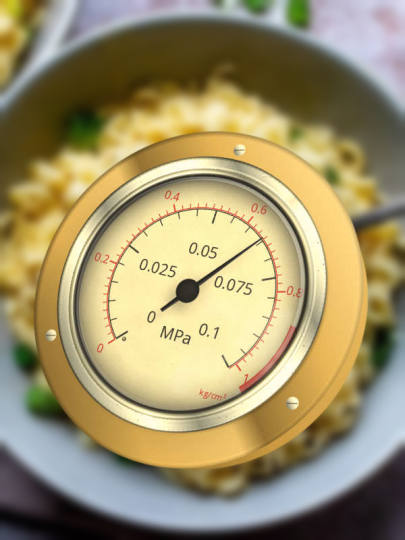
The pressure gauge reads 0.065 MPa
